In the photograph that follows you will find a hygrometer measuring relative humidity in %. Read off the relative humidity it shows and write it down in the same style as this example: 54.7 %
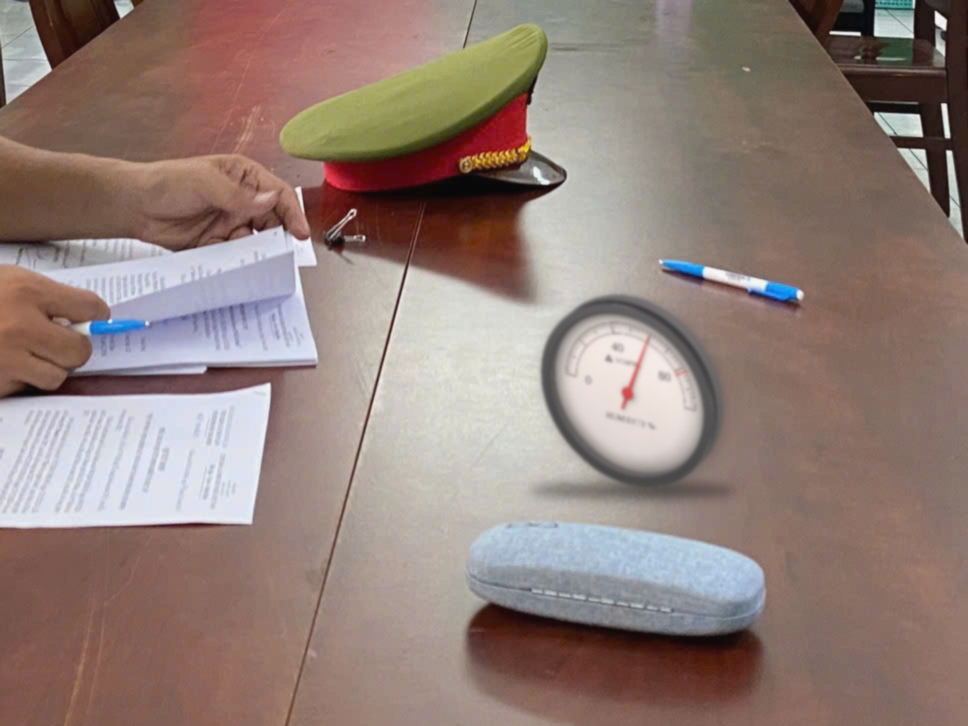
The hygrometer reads 60 %
